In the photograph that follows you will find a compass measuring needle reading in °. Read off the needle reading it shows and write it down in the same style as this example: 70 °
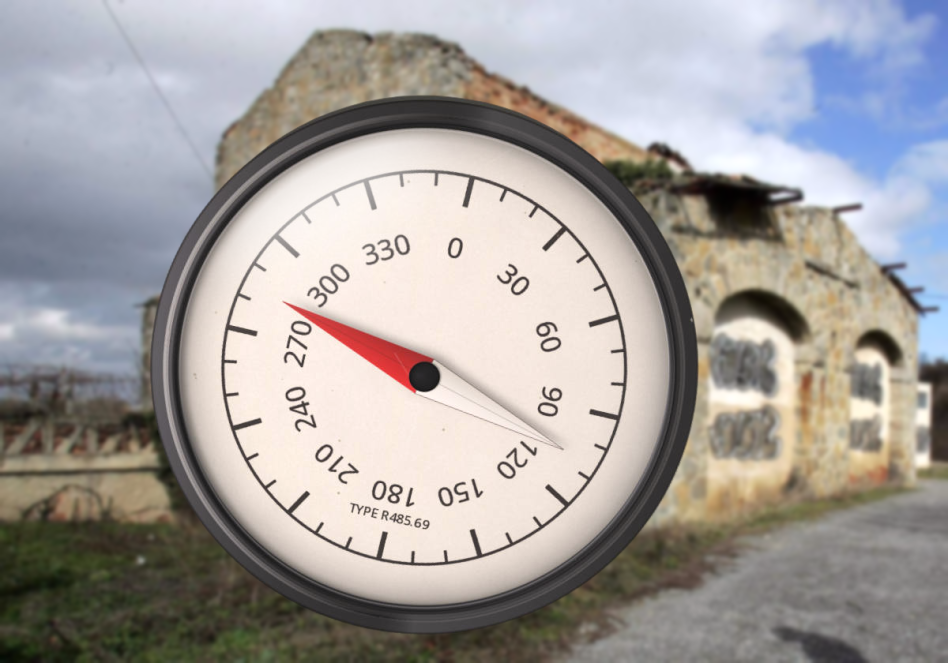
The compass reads 285 °
